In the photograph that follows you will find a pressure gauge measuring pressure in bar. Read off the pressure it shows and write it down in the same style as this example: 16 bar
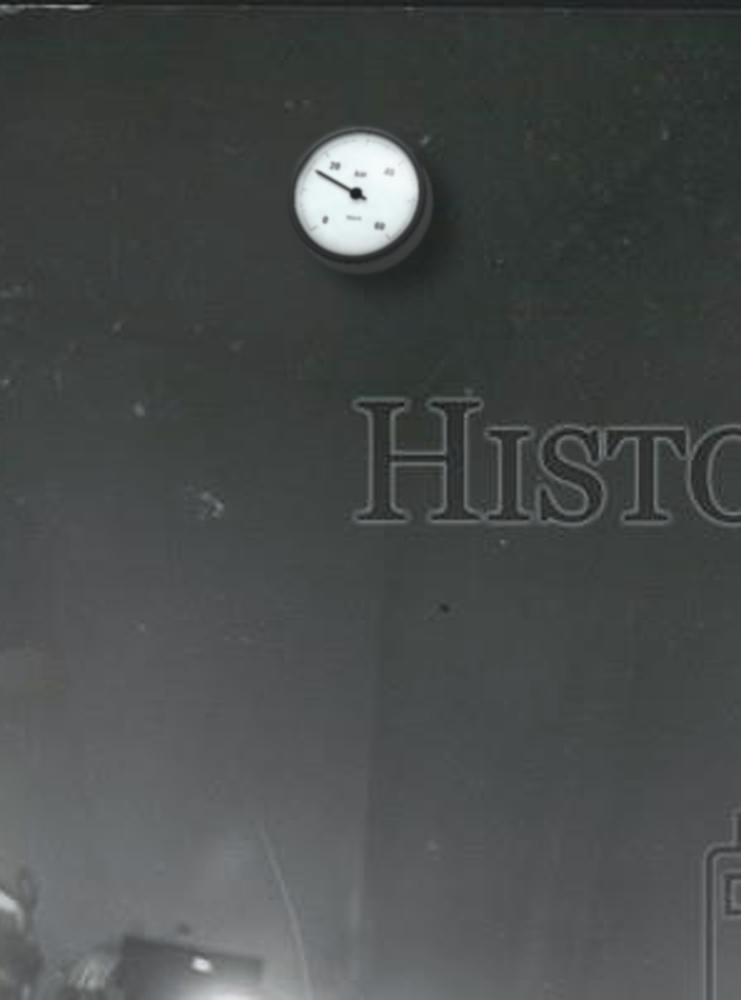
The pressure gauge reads 15 bar
